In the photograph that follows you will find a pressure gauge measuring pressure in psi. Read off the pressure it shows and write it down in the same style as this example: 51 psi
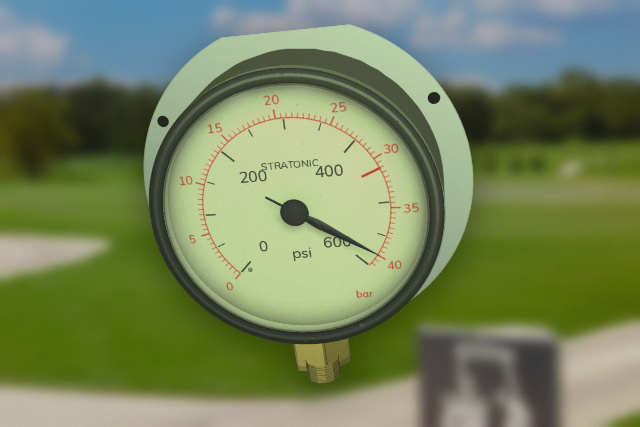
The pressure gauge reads 575 psi
